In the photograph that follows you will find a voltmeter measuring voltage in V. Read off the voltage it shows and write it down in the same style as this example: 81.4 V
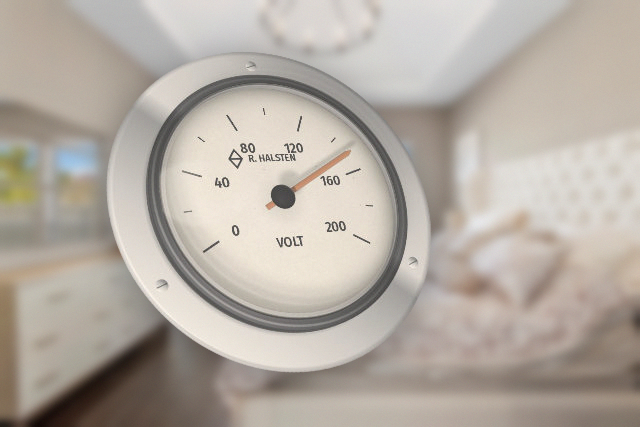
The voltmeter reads 150 V
